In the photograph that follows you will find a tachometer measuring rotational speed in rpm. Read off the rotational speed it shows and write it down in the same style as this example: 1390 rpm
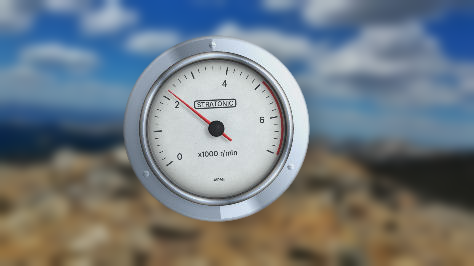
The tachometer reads 2200 rpm
